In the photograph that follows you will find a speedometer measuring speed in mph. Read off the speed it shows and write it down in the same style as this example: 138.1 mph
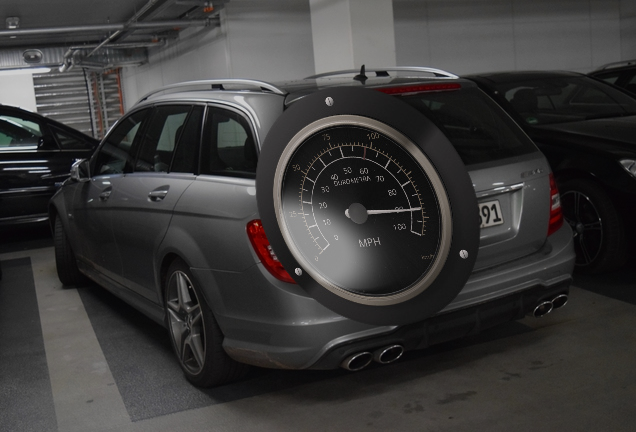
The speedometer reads 90 mph
